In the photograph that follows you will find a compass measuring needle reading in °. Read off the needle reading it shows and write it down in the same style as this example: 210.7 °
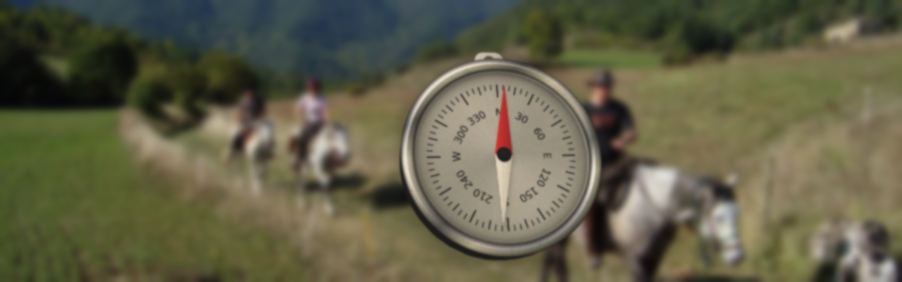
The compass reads 5 °
